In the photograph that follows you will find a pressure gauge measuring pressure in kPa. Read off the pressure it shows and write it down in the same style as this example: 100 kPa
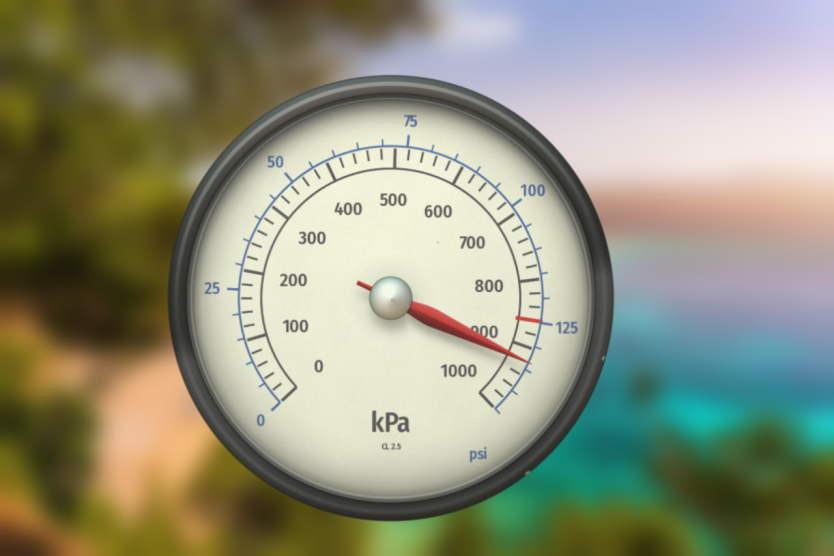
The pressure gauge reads 920 kPa
